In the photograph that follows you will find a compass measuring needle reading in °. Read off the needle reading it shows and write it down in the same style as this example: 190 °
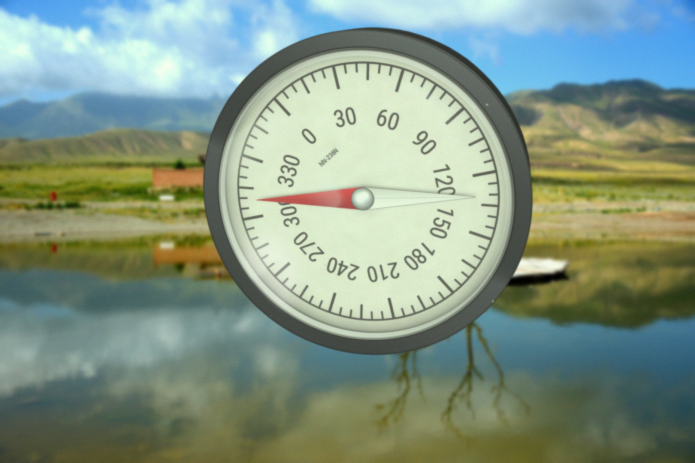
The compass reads 310 °
